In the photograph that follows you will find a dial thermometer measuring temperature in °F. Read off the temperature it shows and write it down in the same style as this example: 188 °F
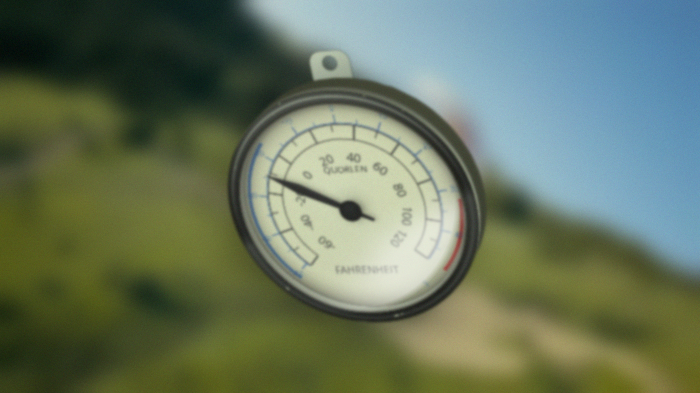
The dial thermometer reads -10 °F
